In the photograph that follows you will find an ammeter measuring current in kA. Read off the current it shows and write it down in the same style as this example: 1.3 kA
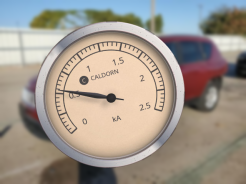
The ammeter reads 0.55 kA
